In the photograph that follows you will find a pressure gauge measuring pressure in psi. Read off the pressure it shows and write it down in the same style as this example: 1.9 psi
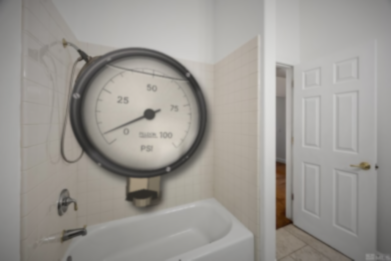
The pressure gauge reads 5 psi
